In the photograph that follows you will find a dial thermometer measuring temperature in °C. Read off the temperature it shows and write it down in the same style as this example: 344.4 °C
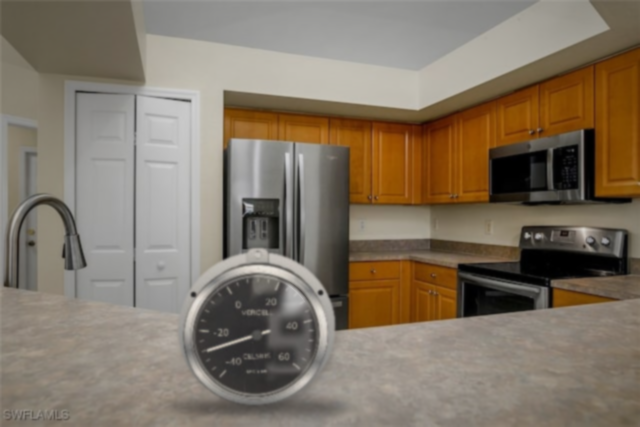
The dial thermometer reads -28 °C
